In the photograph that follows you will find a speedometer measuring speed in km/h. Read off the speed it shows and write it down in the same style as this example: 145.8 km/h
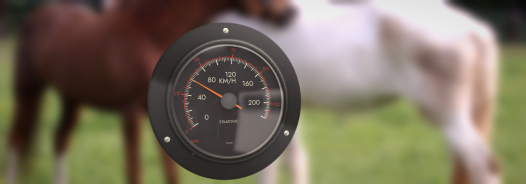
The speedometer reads 60 km/h
